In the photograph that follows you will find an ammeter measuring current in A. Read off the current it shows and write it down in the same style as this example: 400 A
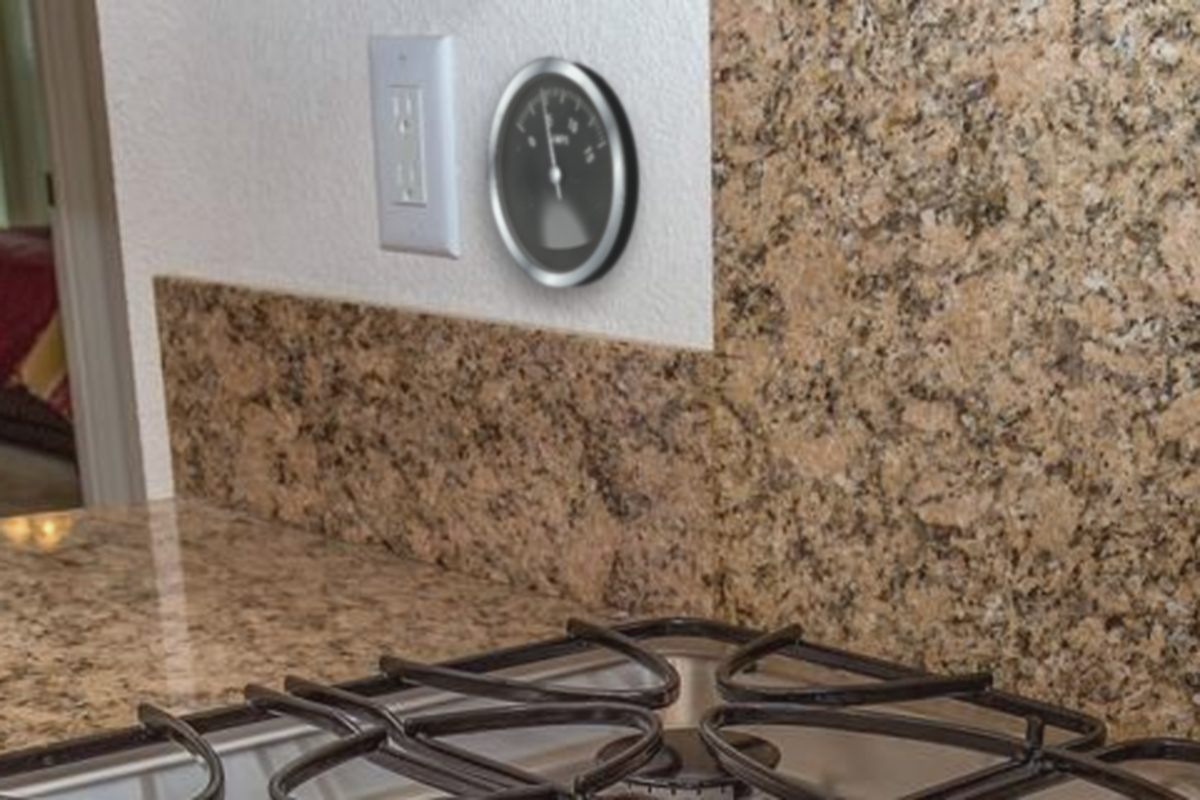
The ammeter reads 5 A
